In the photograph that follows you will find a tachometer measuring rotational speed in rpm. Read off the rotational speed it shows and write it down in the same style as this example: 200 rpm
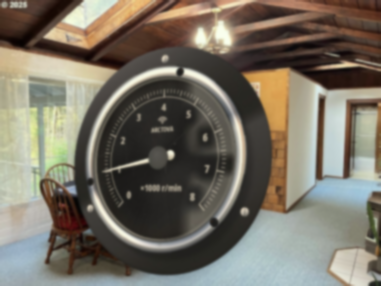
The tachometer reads 1000 rpm
